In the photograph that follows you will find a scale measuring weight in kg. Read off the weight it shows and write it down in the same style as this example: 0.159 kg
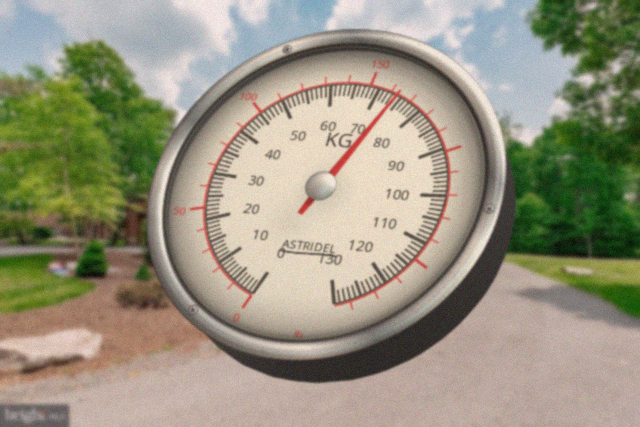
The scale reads 75 kg
